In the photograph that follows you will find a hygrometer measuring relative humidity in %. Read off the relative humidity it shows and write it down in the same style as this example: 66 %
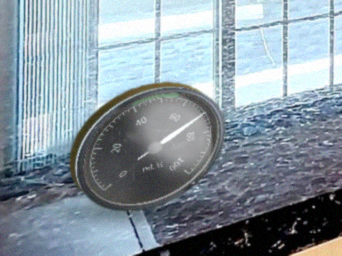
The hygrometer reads 70 %
